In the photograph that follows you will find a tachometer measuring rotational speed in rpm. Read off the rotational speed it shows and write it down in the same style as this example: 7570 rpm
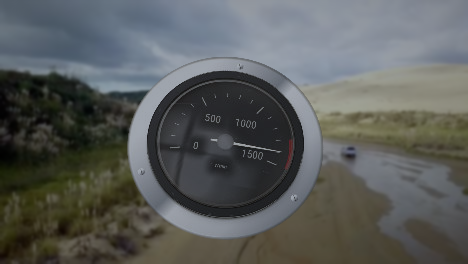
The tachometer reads 1400 rpm
